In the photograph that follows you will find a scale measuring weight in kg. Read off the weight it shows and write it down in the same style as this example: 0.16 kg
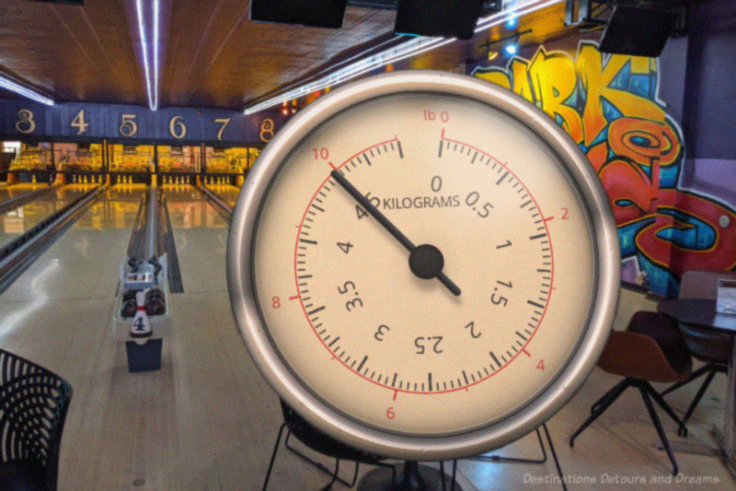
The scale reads 4.5 kg
